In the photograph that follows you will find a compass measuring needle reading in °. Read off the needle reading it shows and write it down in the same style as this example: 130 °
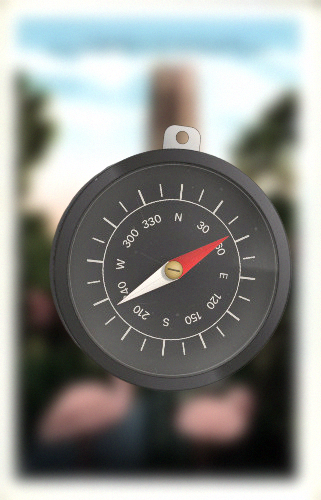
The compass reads 52.5 °
